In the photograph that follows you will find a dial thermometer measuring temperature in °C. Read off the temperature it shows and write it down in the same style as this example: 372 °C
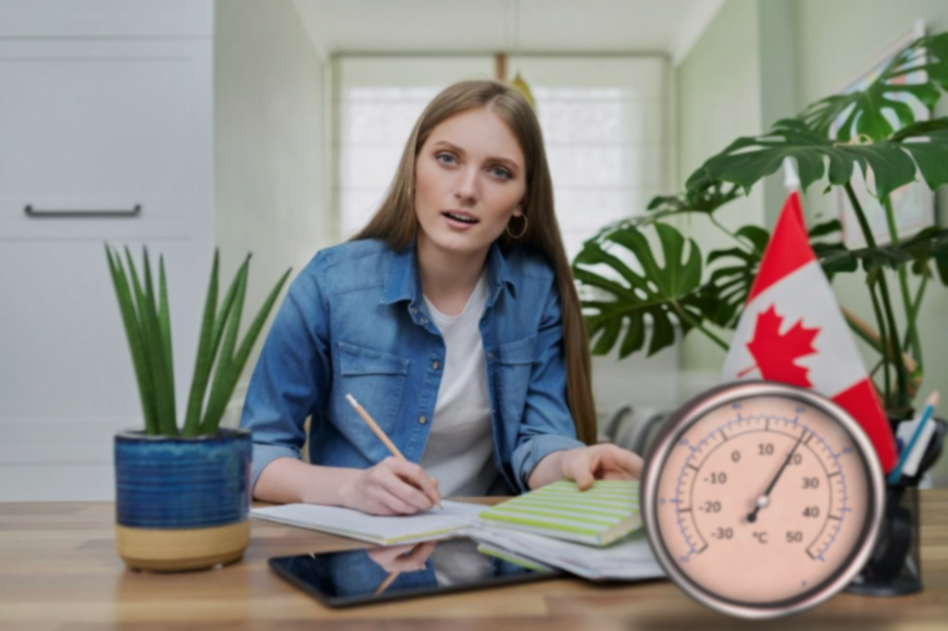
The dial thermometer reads 18 °C
